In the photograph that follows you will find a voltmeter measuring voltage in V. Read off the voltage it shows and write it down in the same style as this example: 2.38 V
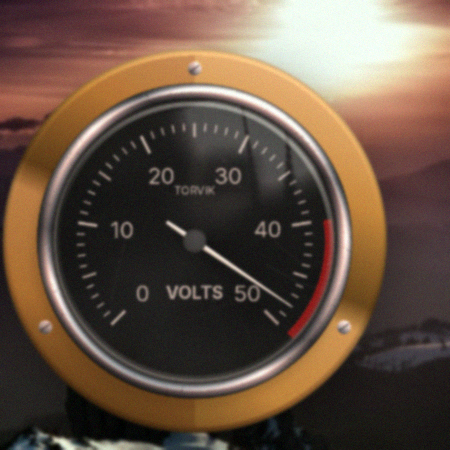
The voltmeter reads 48 V
